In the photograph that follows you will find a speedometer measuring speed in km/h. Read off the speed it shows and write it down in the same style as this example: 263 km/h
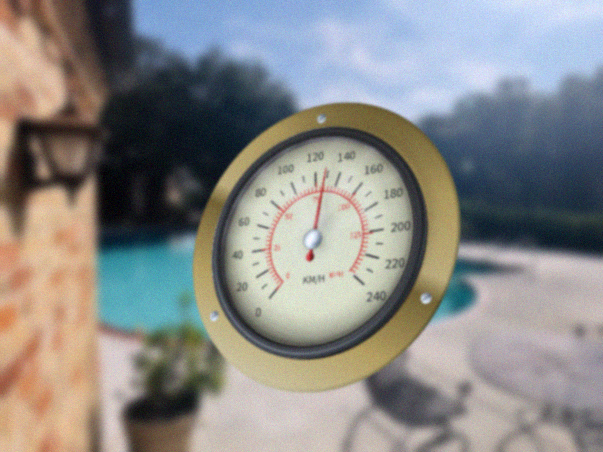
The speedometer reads 130 km/h
